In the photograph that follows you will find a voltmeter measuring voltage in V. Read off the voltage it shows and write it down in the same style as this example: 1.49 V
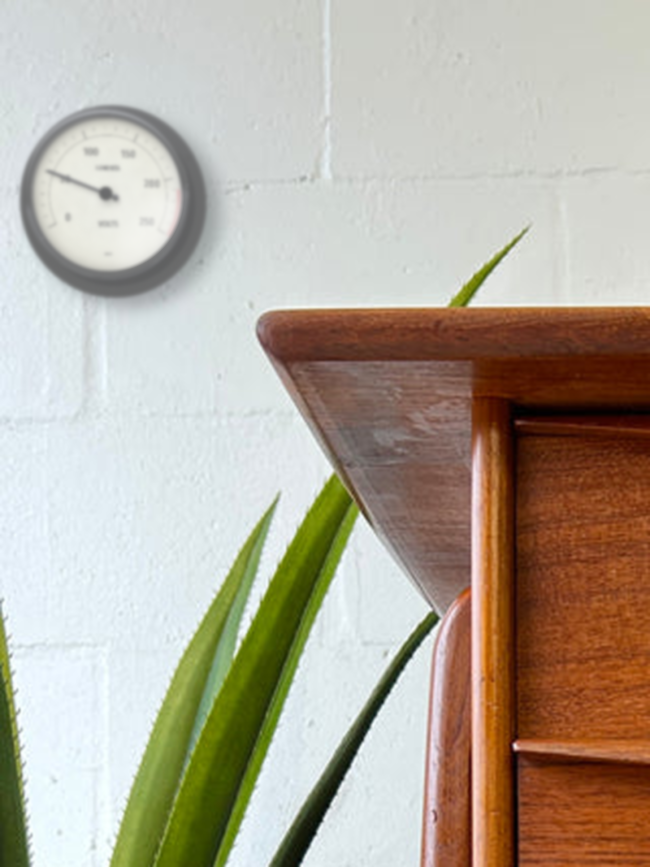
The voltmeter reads 50 V
